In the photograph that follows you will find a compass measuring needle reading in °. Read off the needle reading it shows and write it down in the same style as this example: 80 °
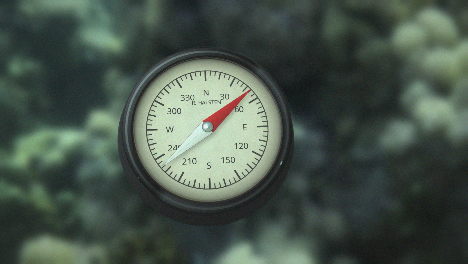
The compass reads 50 °
